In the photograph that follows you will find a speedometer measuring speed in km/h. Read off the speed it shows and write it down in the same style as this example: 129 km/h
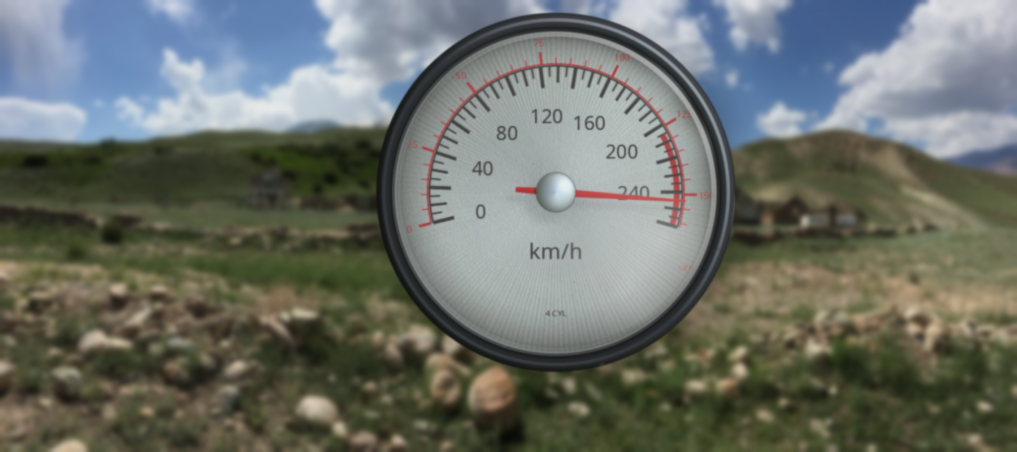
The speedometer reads 245 km/h
